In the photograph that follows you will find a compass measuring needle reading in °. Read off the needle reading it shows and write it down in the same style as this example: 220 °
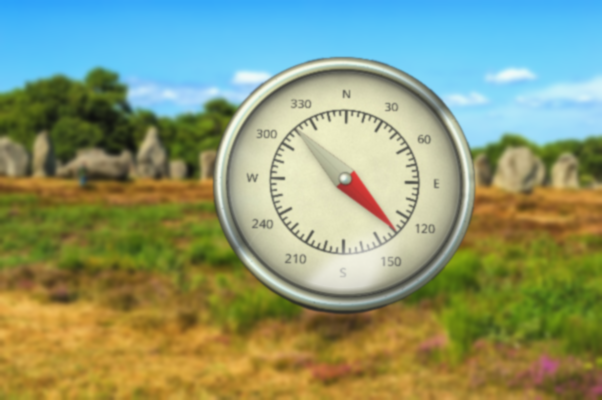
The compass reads 135 °
